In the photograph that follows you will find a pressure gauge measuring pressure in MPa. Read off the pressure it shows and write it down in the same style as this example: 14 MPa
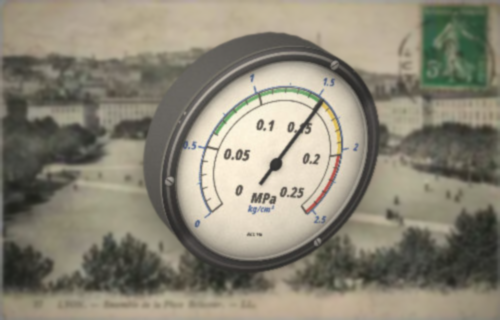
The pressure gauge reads 0.15 MPa
